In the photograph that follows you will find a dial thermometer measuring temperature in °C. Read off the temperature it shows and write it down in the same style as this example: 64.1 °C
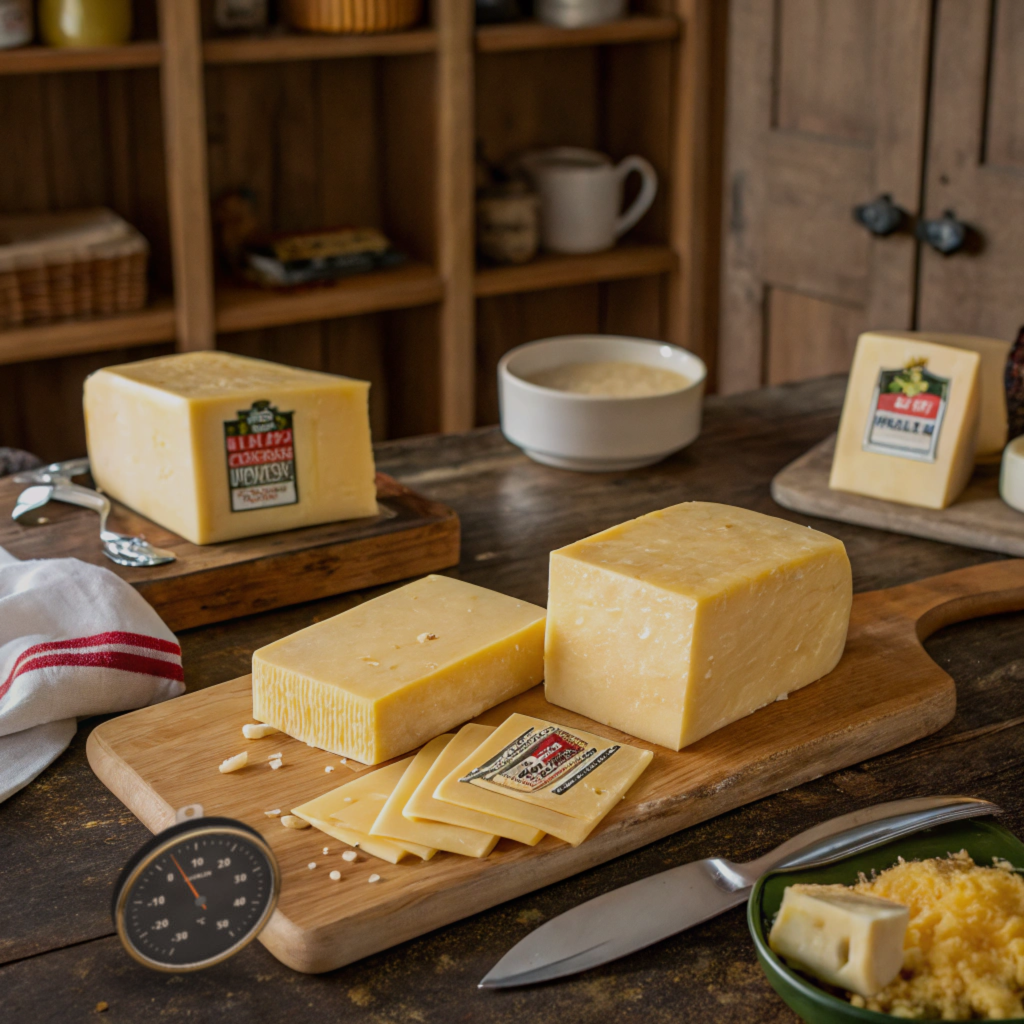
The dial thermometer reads 4 °C
